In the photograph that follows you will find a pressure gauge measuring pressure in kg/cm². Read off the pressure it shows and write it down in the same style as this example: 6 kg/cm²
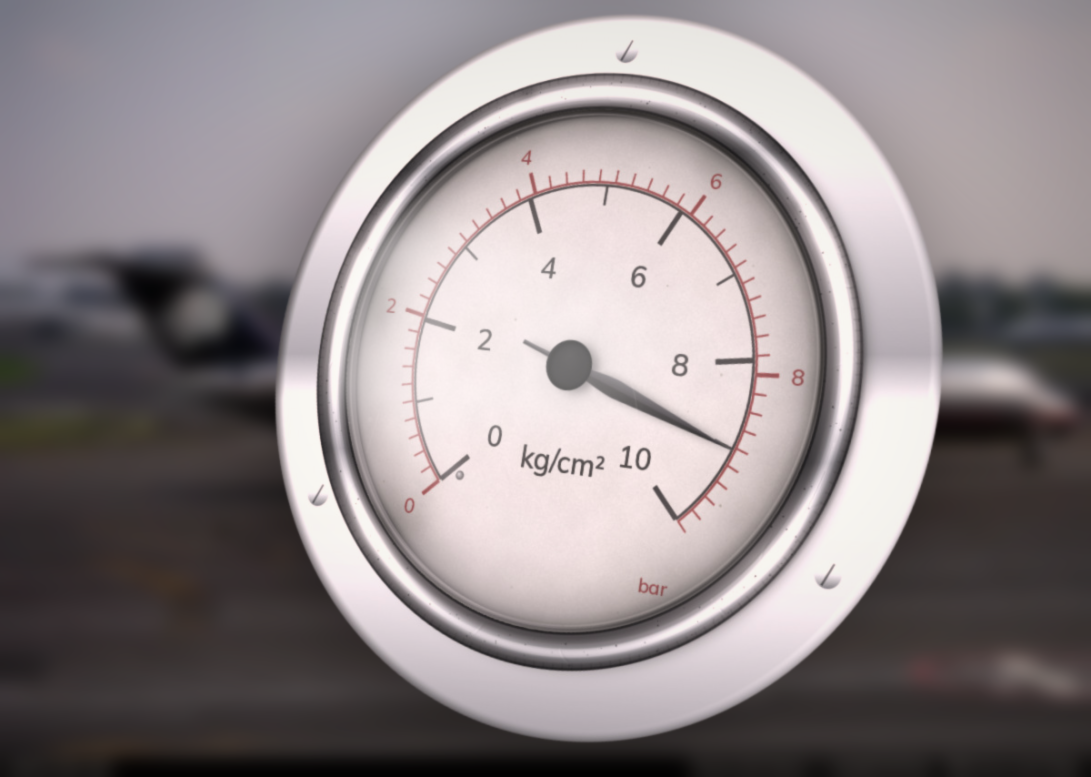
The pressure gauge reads 9 kg/cm²
